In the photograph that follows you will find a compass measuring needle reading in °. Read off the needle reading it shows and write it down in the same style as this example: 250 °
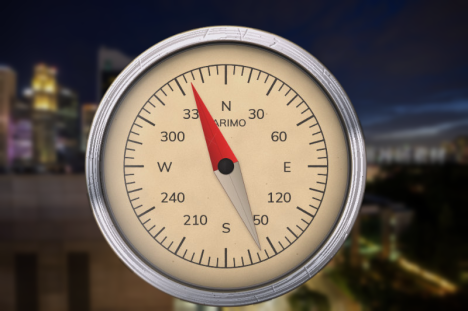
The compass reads 337.5 °
